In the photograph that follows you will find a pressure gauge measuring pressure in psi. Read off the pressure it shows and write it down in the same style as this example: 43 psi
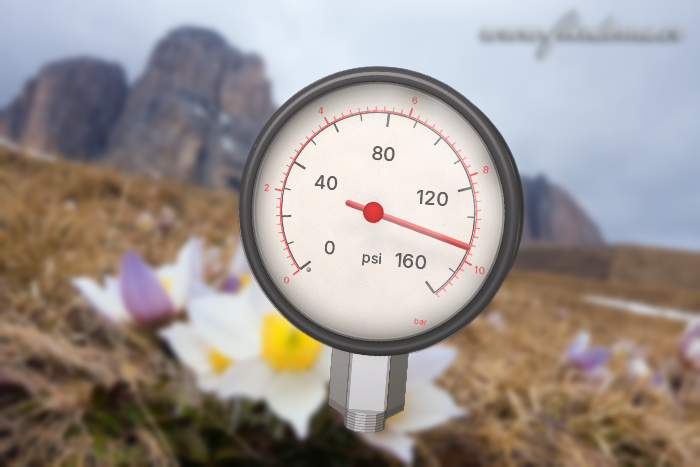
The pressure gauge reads 140 psi
